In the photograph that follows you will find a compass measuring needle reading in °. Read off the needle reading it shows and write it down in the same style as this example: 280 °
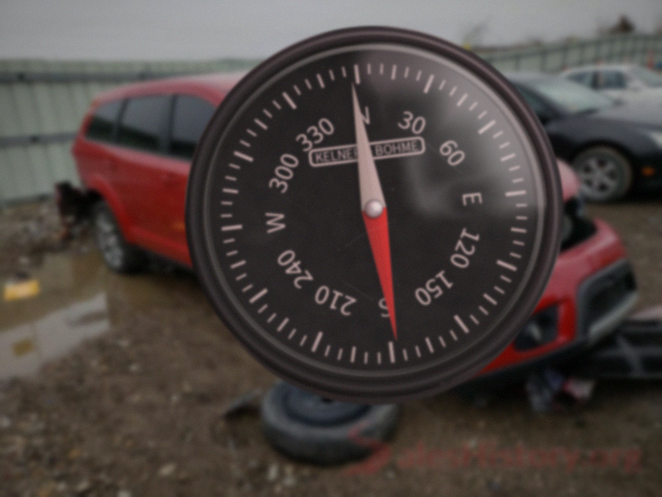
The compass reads 177.5 °
